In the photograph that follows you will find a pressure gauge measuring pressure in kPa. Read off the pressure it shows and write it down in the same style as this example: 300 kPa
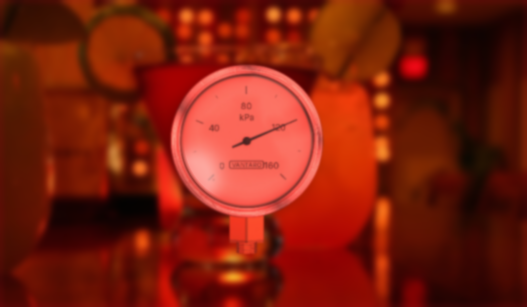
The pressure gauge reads 120 kPa
